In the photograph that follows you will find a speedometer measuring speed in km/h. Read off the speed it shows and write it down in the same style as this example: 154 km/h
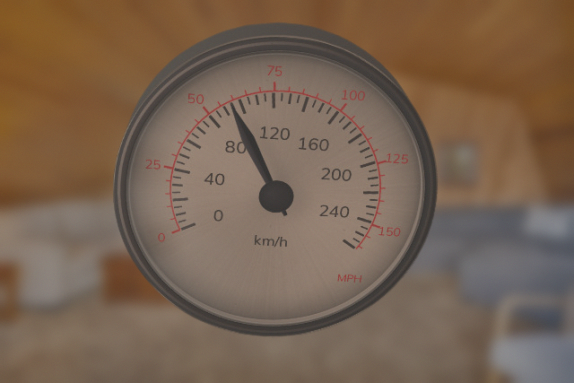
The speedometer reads 95 km/h
